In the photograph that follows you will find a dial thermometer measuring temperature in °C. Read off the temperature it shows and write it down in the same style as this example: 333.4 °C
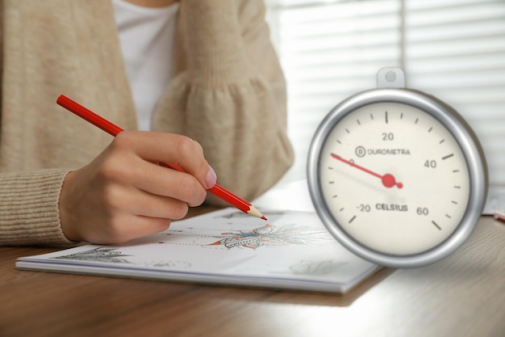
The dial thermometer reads 0 °C
